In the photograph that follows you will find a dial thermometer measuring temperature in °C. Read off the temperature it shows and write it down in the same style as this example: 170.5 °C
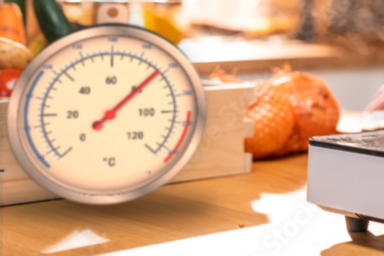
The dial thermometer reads 80 °C
